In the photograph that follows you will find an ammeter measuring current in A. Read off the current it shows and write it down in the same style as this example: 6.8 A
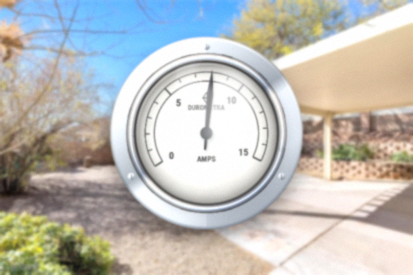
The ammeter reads 8 A
